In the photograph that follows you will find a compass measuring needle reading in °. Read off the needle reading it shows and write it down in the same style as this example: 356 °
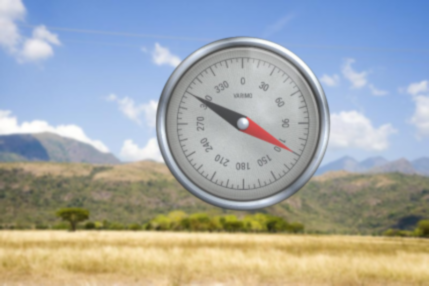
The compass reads 120 °
